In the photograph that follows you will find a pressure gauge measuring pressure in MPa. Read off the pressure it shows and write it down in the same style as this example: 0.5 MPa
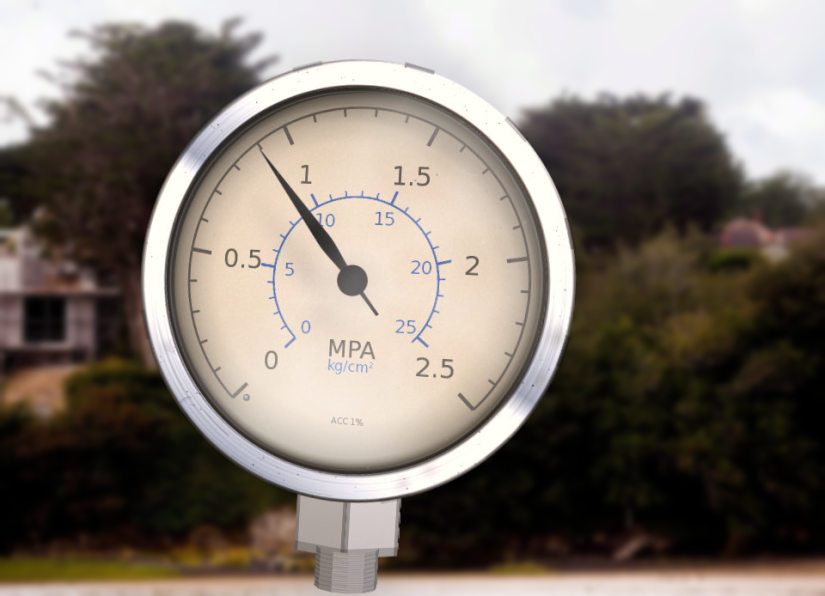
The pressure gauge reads 0.9 MPa
